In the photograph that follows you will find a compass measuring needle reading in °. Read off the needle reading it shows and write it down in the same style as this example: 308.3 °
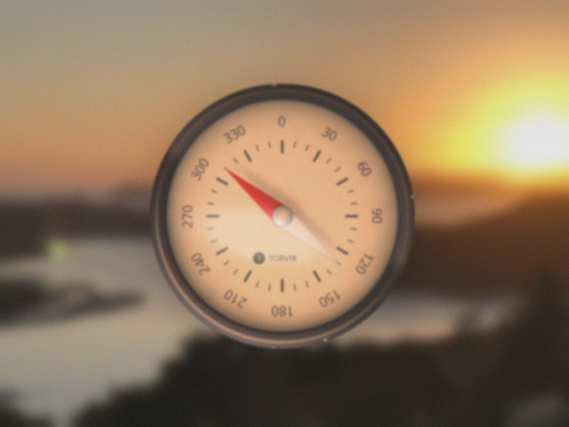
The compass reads 310 °
